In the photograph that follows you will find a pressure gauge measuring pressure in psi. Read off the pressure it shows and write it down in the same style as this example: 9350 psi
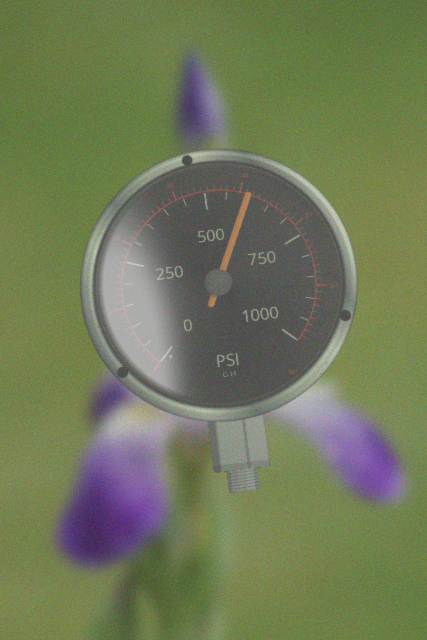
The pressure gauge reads 600 psi
